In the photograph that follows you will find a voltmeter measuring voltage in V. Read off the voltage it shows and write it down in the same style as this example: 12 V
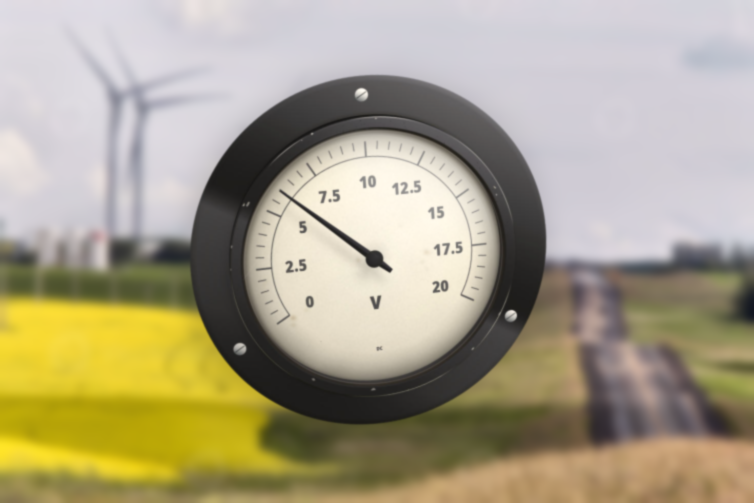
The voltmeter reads 6 V
